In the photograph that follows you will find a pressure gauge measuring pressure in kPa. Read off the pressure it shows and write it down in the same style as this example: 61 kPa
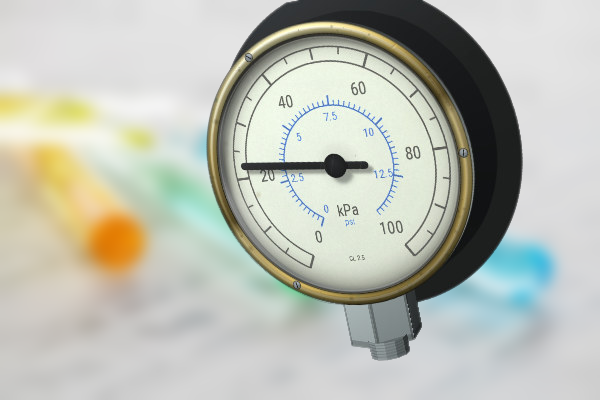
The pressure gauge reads 22.5 kPa
